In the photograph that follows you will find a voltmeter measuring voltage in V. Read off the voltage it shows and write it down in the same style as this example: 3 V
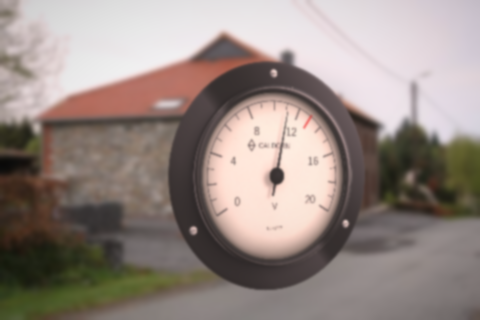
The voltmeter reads 11 V
